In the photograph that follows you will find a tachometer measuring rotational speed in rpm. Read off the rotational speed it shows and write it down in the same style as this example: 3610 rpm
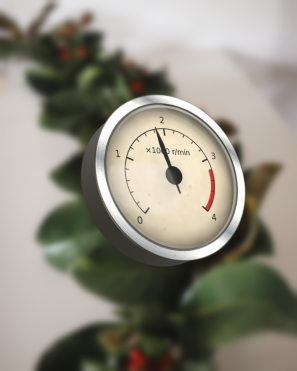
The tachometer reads 1800 rpm
